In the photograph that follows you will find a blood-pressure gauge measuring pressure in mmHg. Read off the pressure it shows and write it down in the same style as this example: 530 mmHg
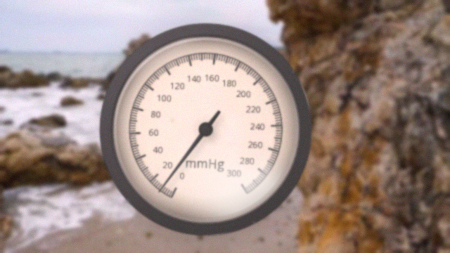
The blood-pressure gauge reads 10 mmHg
